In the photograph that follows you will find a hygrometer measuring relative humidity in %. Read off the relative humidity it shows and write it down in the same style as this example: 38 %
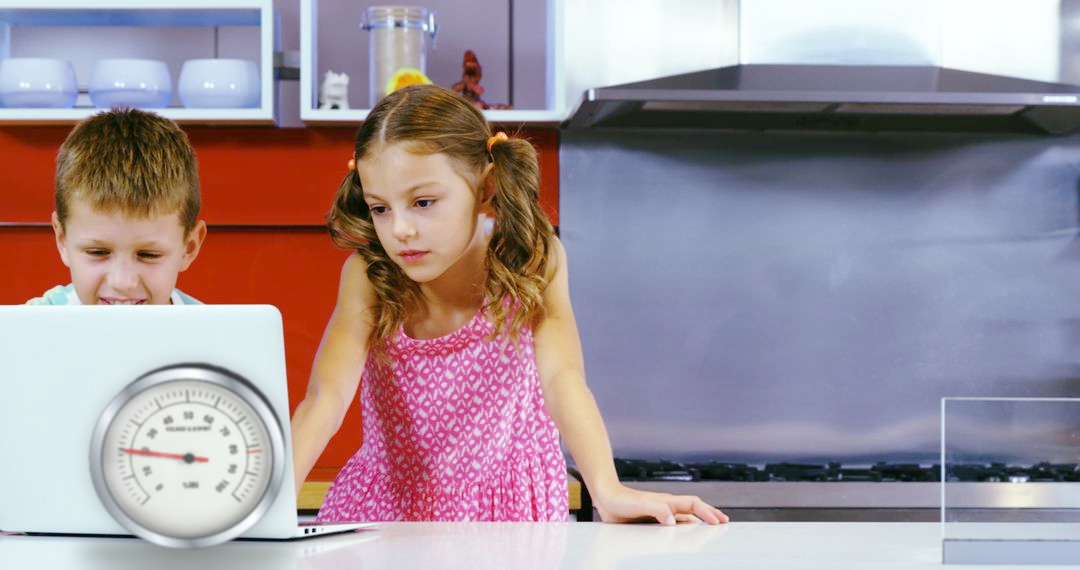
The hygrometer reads 20 %
